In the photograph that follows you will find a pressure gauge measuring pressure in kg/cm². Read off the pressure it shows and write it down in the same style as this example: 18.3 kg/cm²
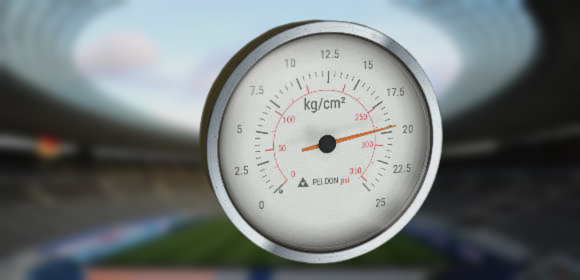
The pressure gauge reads 19.5 kg/cm²
